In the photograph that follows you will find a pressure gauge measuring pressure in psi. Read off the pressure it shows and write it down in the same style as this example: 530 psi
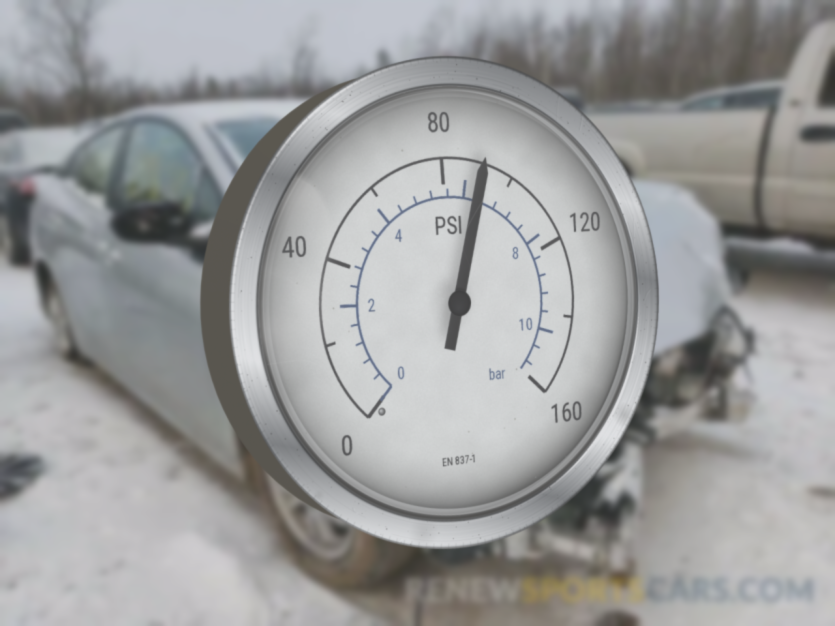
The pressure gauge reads 90 psi
